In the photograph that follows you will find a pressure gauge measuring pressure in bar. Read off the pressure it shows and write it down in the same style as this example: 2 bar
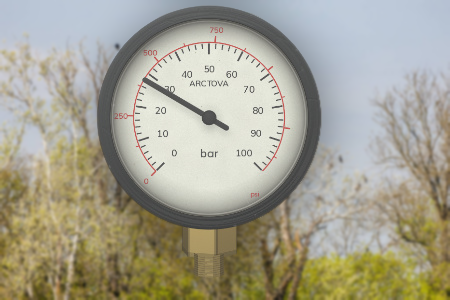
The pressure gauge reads 28 bar
